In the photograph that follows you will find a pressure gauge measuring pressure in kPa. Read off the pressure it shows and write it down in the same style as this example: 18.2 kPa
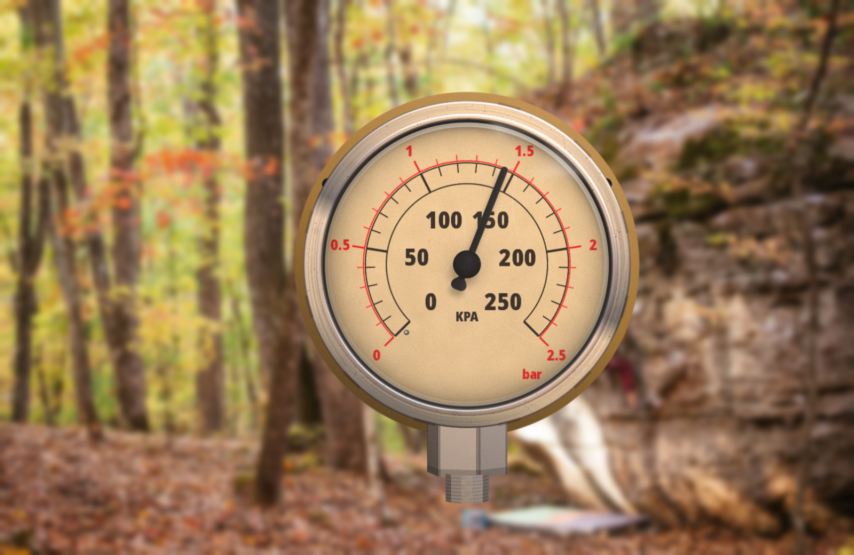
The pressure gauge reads 145 kPa
